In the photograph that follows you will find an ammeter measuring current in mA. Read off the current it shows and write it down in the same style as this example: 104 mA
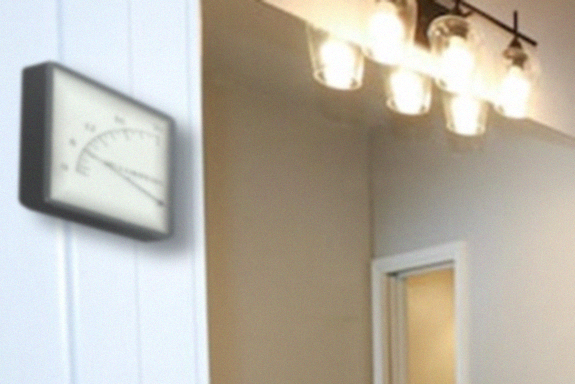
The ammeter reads 8 mA
